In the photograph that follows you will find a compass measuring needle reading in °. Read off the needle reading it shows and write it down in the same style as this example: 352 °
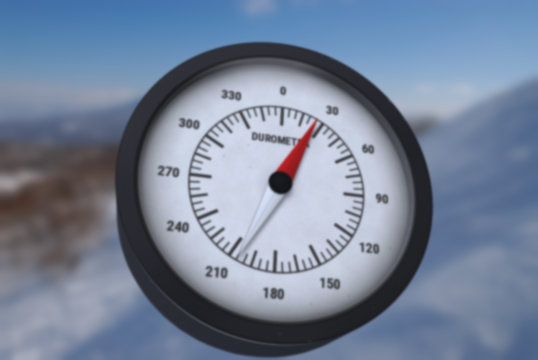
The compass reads 25 °
